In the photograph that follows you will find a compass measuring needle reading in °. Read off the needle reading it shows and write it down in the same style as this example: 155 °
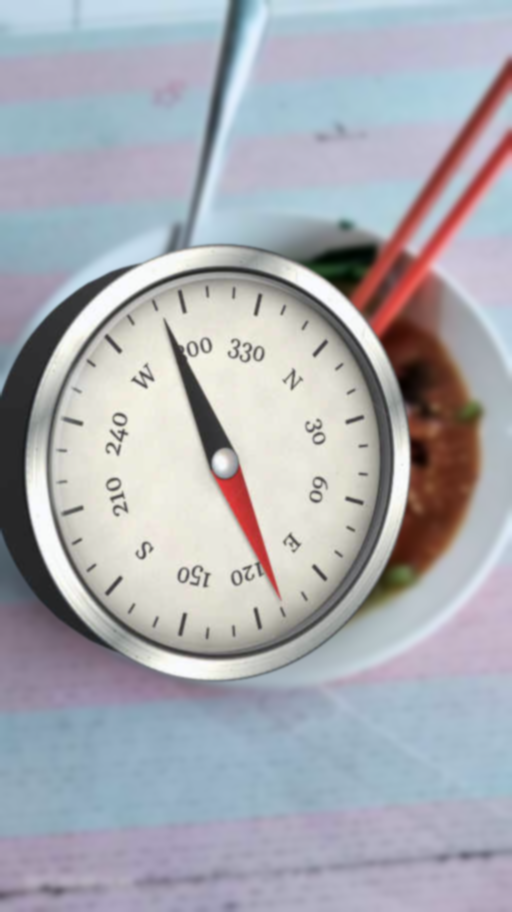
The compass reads 110 °
